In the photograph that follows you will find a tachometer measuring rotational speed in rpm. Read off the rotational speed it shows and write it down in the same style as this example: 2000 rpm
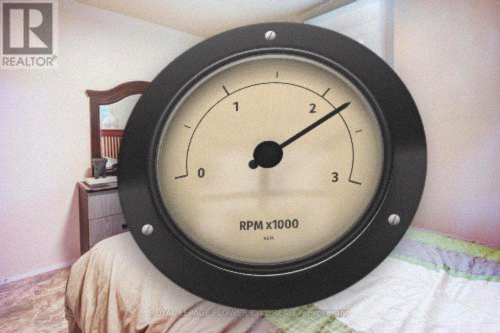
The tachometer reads 2250 rpm
